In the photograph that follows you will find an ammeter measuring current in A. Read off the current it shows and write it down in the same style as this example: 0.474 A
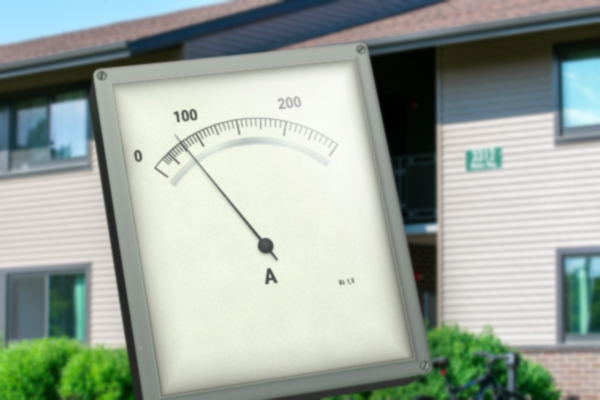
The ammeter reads 75 A
